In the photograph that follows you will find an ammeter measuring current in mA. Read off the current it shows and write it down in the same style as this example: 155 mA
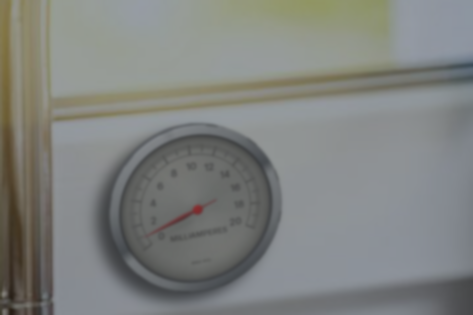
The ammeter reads 1 mA
